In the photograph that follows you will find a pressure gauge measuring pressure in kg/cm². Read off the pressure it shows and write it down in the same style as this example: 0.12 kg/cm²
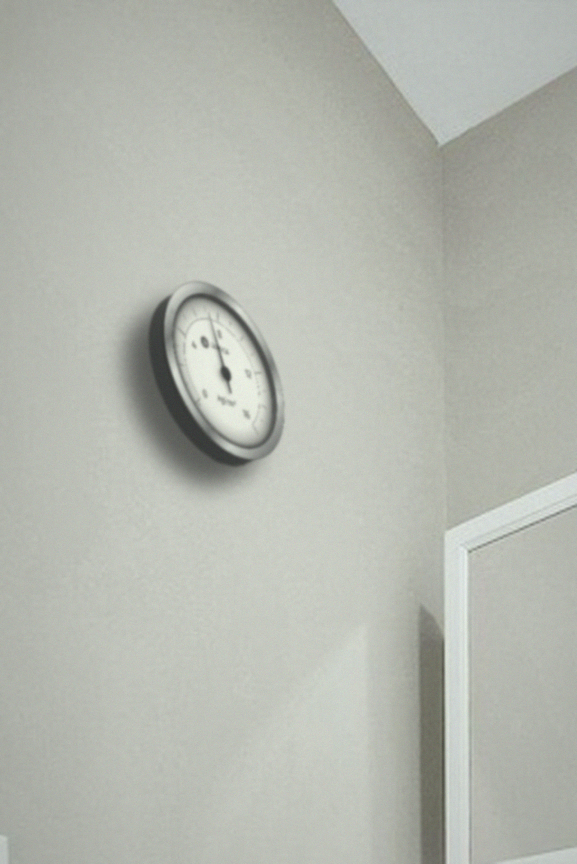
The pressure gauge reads 7 kg/cm²
